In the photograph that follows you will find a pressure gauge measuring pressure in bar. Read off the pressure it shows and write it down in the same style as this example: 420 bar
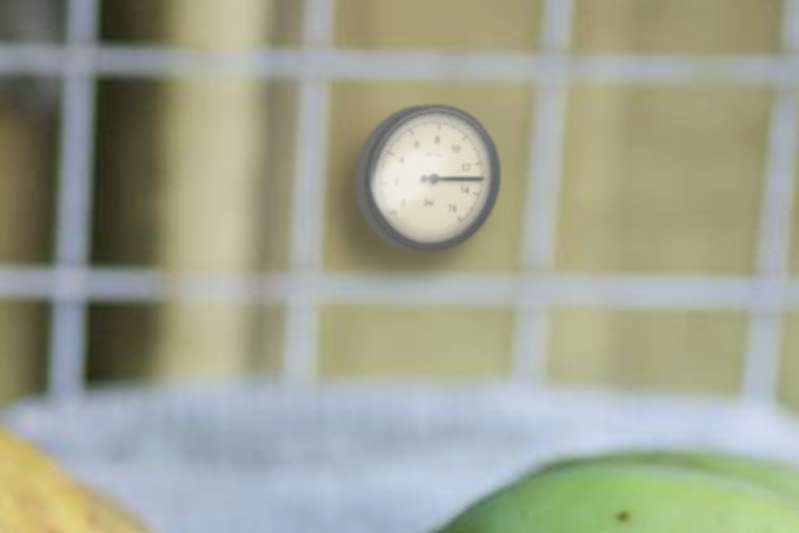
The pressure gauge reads 13 bar
